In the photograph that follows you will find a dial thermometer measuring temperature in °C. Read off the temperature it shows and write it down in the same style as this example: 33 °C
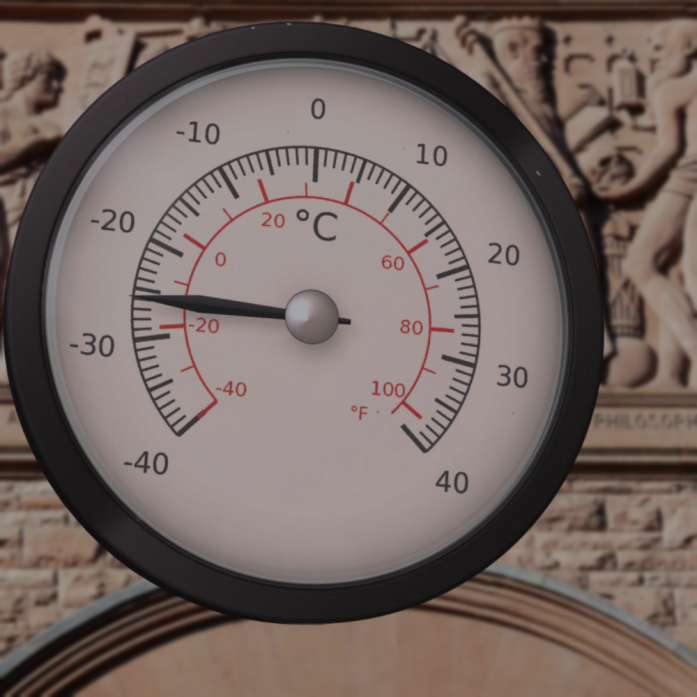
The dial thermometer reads -26 °C
